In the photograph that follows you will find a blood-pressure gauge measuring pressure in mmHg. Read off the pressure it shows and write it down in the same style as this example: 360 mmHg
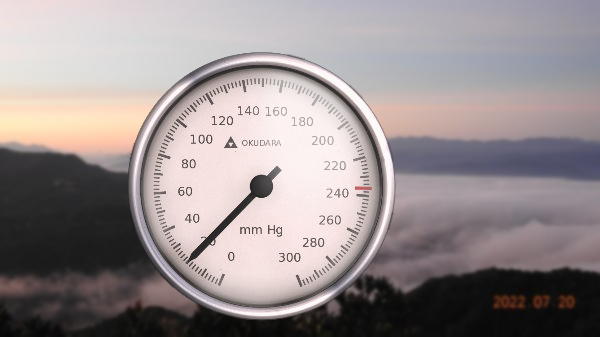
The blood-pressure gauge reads 20 mmHg
